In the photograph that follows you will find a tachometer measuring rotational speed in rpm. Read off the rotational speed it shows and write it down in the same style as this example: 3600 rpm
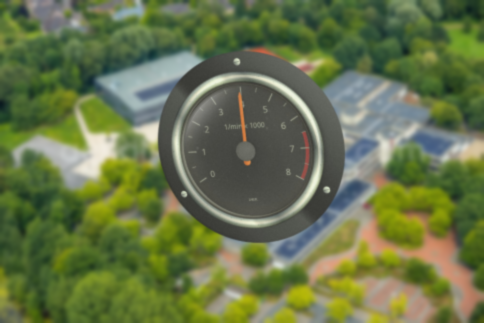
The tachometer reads 4000 rpm
